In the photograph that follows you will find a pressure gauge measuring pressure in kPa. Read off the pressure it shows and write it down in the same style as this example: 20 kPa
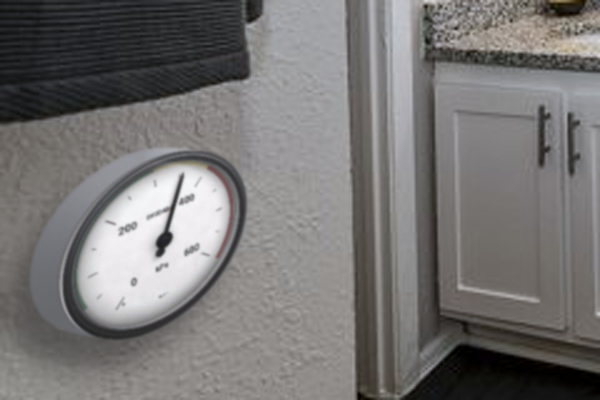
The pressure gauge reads 350 kPa
